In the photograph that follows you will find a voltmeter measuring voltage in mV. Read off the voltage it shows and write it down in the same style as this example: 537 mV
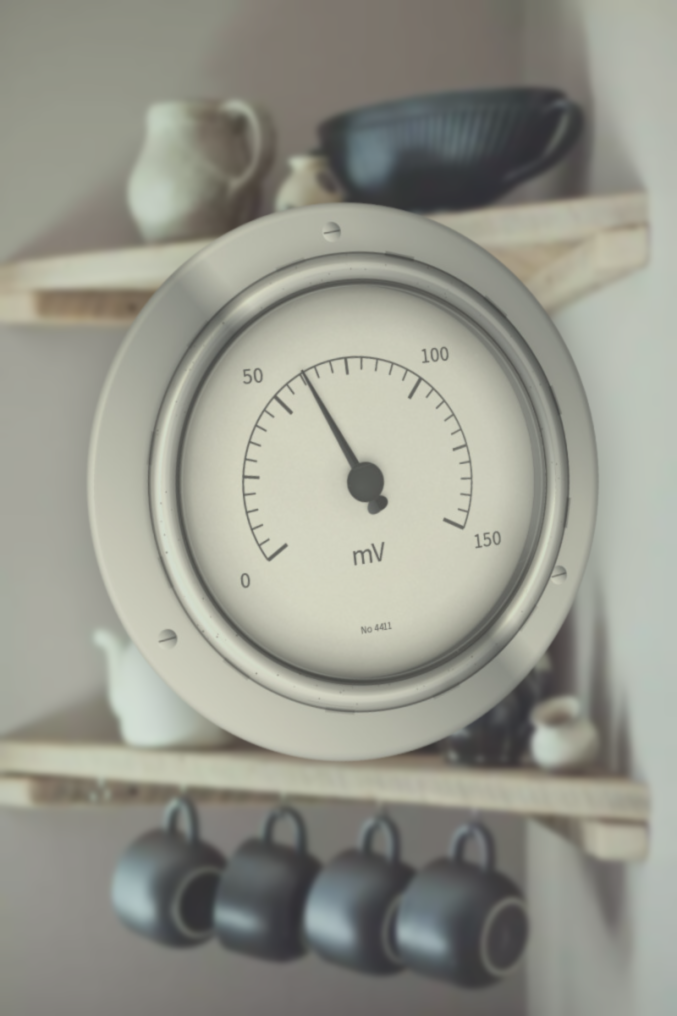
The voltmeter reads 60 mV
